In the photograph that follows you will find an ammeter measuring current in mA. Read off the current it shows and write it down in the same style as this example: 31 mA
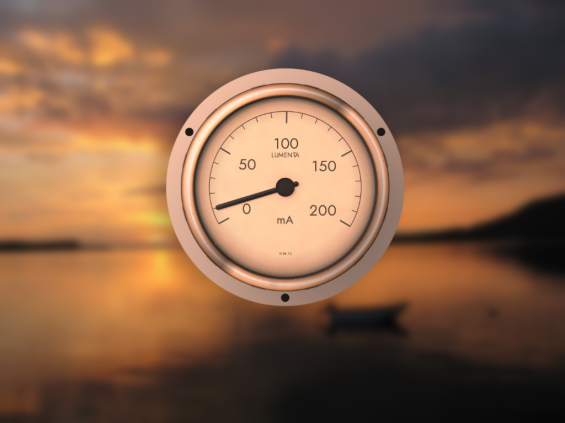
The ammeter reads 10 mA
